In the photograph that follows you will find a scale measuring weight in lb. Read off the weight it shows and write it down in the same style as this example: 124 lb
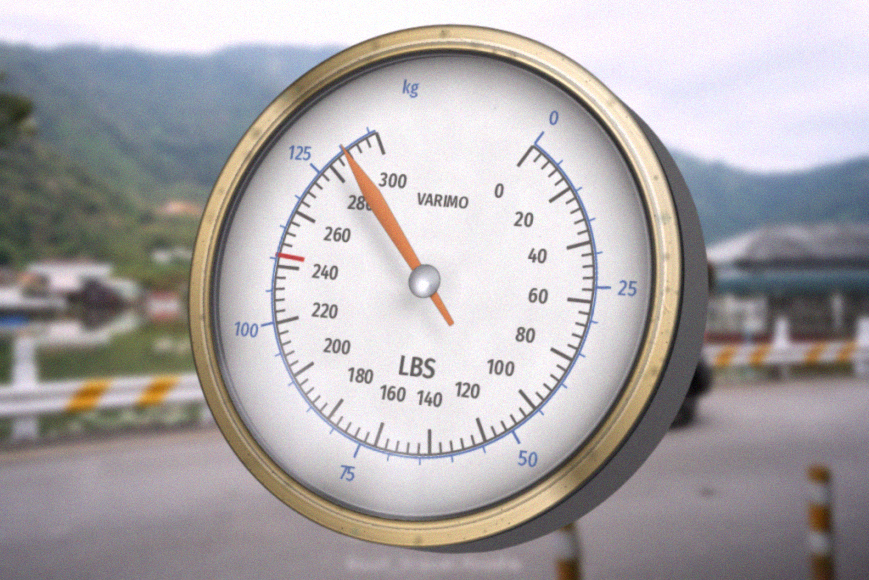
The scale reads 288 lb
